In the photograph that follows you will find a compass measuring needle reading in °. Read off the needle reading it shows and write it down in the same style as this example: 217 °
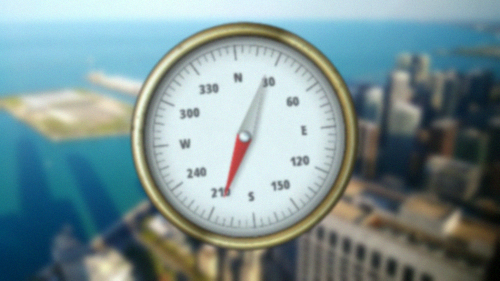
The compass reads 205 °
